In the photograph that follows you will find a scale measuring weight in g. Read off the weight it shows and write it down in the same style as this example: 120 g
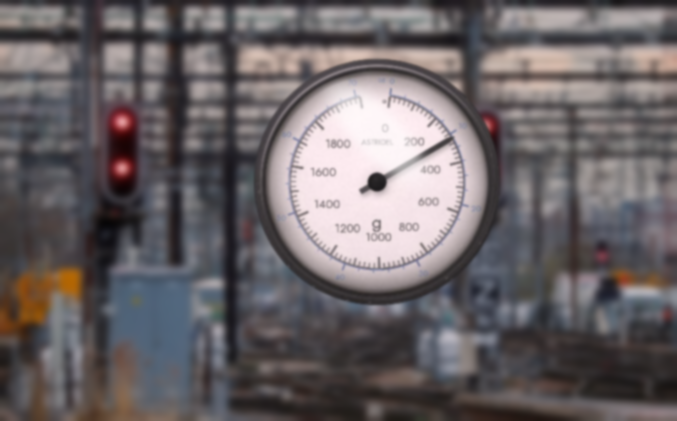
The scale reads 300 g
